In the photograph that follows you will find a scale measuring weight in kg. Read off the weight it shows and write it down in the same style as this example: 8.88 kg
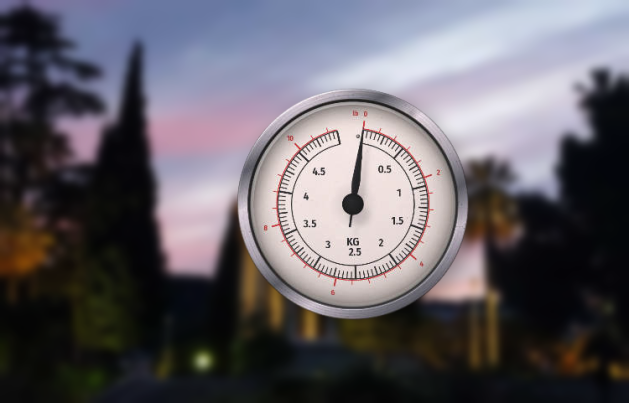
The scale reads 0 kg
